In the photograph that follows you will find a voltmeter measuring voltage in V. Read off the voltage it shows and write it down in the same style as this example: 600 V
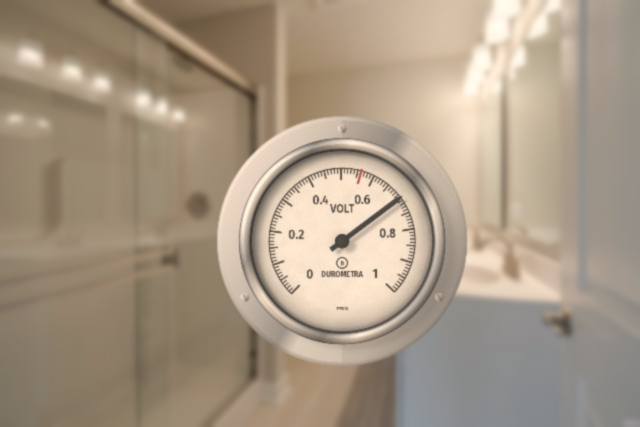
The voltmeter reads 0.7 V
